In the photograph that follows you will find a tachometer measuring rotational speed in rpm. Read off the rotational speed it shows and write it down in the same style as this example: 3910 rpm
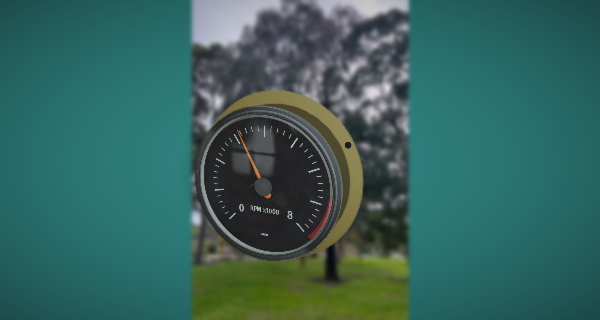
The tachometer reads 3200 rpm
